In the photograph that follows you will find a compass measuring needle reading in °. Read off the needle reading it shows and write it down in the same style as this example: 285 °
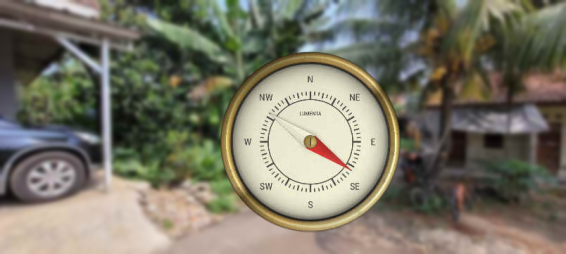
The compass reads 125 °
